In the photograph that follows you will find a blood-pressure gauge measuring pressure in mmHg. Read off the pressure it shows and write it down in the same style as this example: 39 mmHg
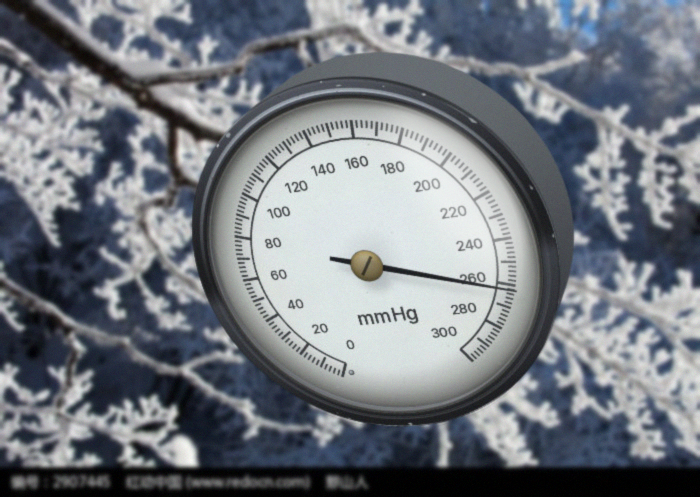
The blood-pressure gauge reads 260 mmHg
